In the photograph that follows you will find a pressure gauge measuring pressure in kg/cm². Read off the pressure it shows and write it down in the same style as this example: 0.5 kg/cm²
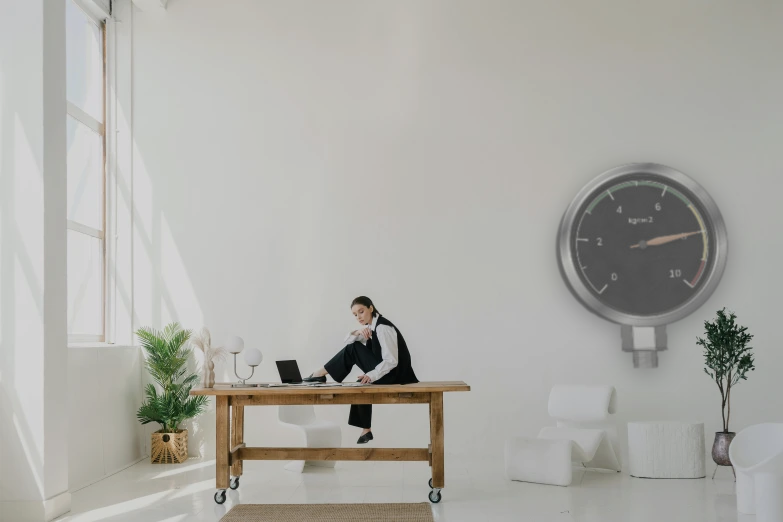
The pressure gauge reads 8 kg/cm²
